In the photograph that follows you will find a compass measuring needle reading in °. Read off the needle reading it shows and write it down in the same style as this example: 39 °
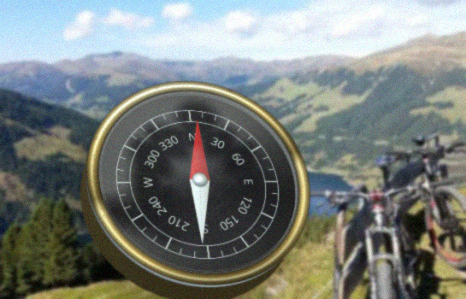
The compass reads 5 °
